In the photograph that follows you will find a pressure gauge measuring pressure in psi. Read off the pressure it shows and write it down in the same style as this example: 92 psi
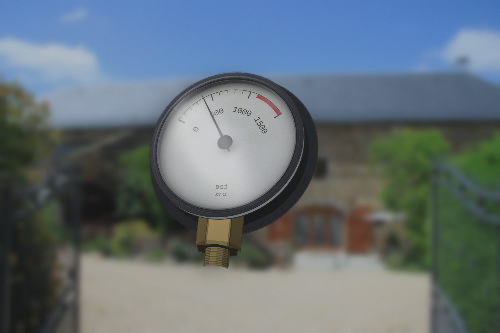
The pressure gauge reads 400 psi
